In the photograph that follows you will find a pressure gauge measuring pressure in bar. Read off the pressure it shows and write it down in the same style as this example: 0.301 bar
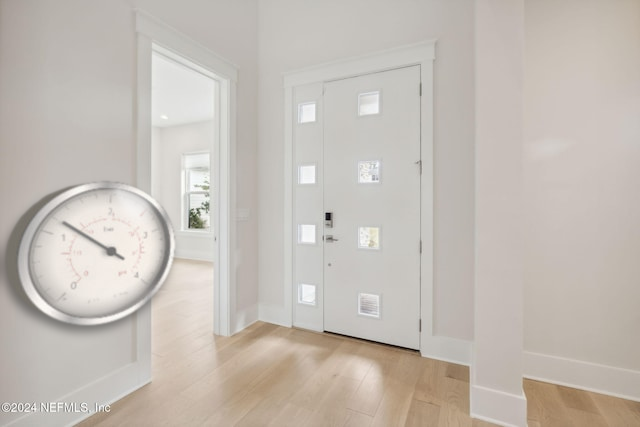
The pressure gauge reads 1.2 bar
